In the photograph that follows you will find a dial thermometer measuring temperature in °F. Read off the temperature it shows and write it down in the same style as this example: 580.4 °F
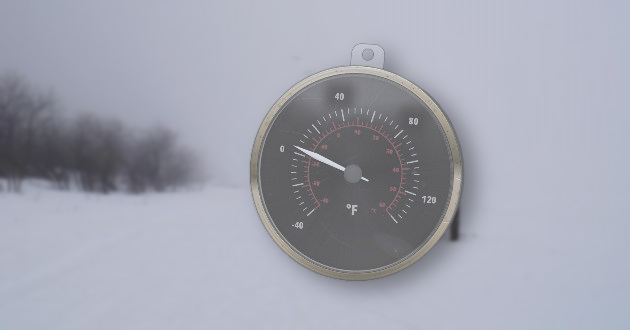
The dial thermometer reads 4 °F
